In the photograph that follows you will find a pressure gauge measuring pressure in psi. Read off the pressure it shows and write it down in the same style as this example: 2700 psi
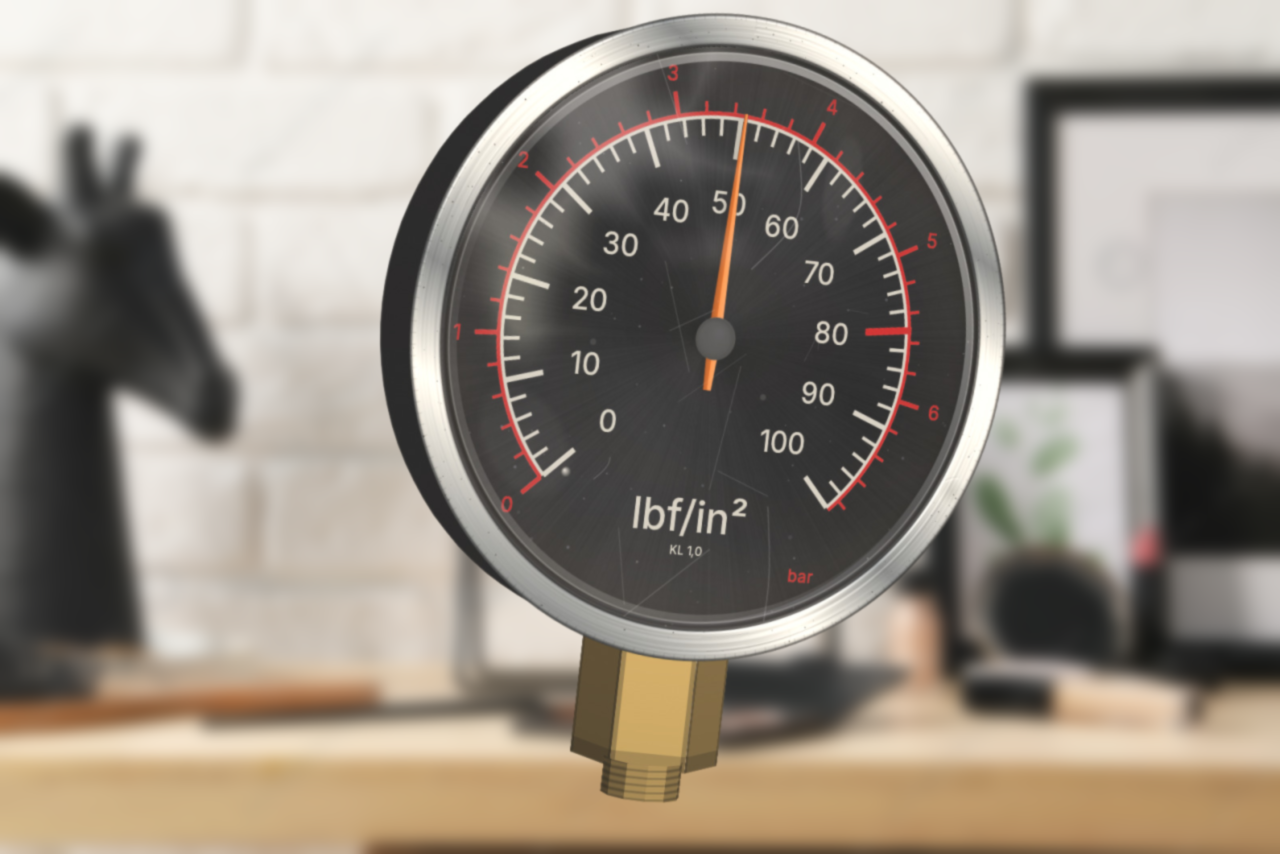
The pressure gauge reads 50 psi
